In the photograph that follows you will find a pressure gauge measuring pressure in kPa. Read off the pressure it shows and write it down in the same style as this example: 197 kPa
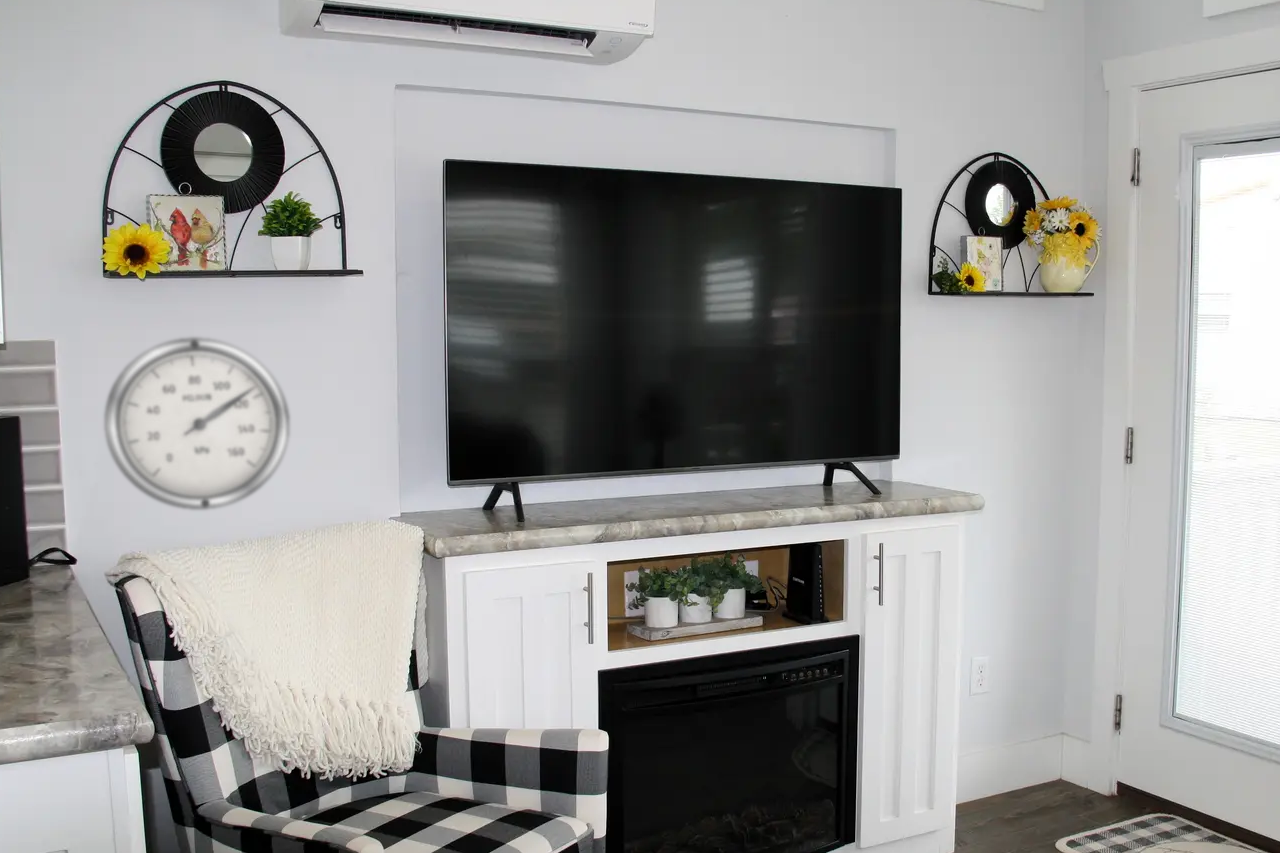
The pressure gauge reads 115 kPa
